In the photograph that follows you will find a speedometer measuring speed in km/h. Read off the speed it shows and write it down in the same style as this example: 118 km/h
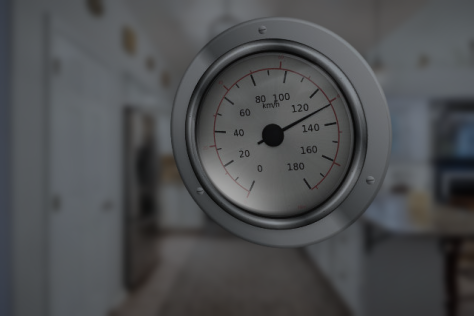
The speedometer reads 130 km/h
